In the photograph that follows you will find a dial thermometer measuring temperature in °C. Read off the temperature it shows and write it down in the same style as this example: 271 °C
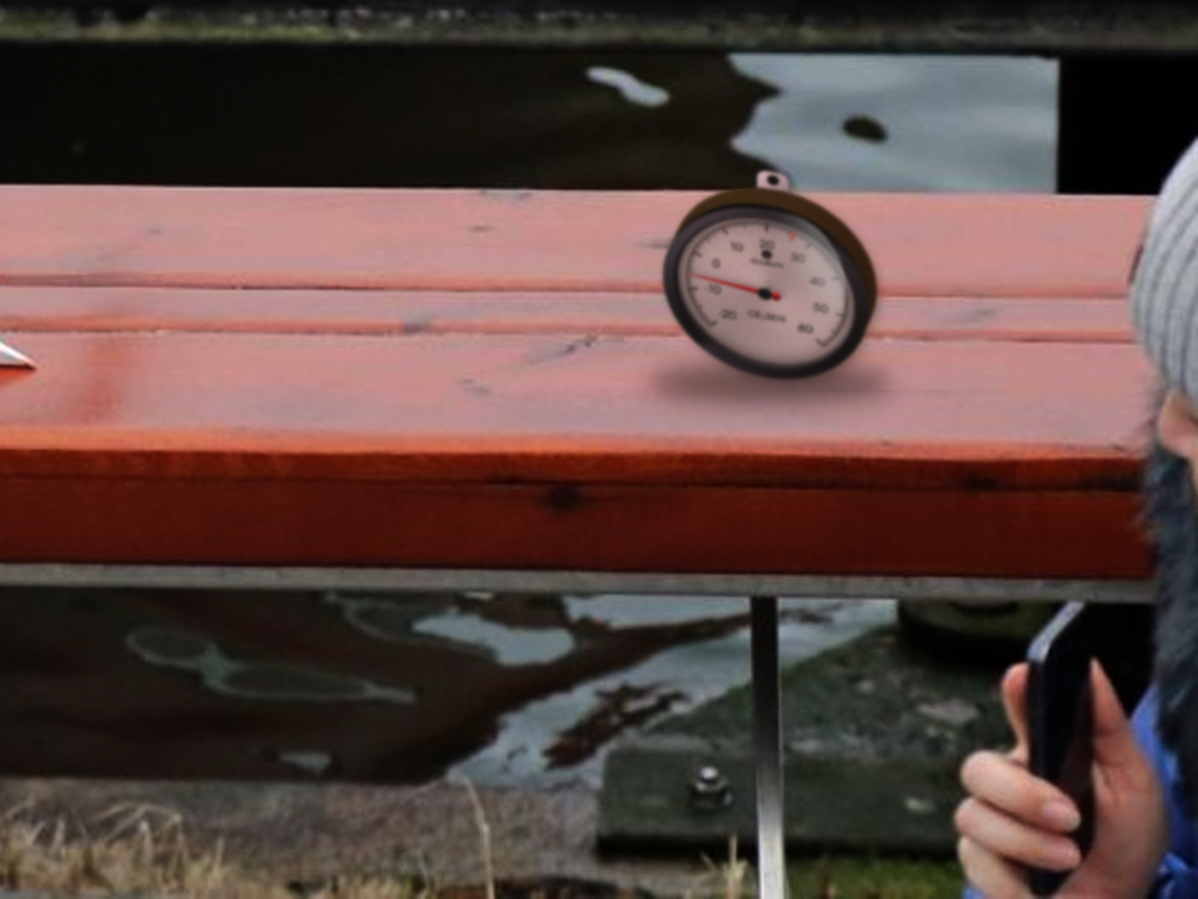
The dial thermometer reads -5 °C
